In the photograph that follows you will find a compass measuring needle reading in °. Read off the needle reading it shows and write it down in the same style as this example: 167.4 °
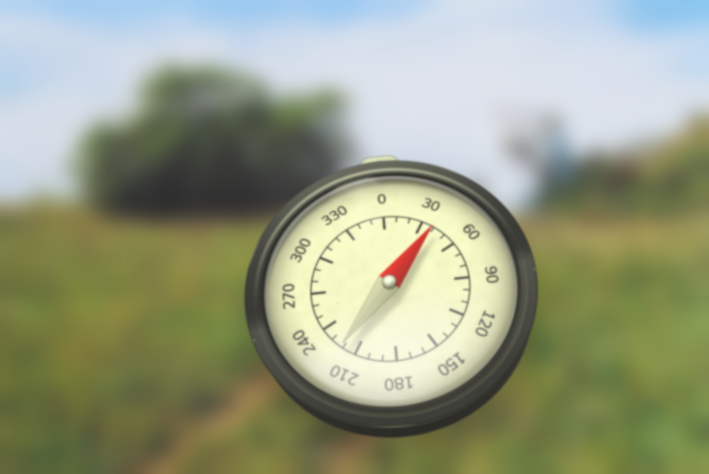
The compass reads 40 °
